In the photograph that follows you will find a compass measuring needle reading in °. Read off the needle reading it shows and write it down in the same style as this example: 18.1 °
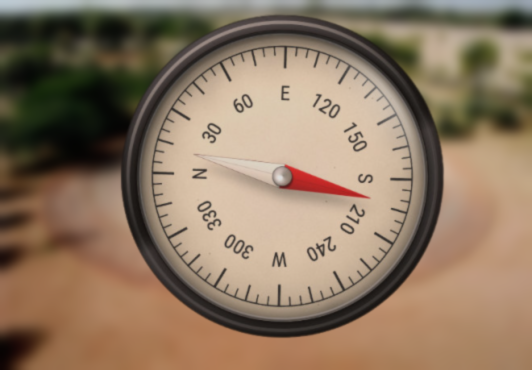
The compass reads 192.5 °
